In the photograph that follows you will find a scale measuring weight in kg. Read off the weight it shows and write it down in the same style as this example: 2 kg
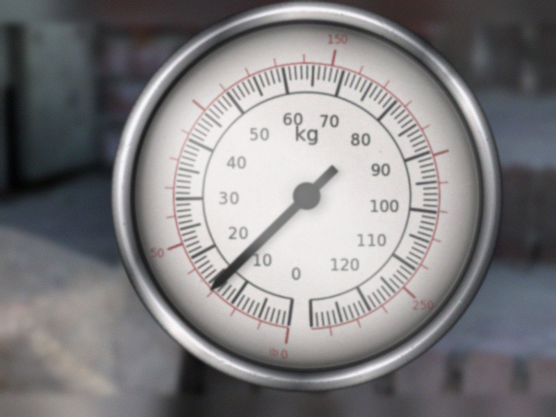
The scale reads 14 kg
